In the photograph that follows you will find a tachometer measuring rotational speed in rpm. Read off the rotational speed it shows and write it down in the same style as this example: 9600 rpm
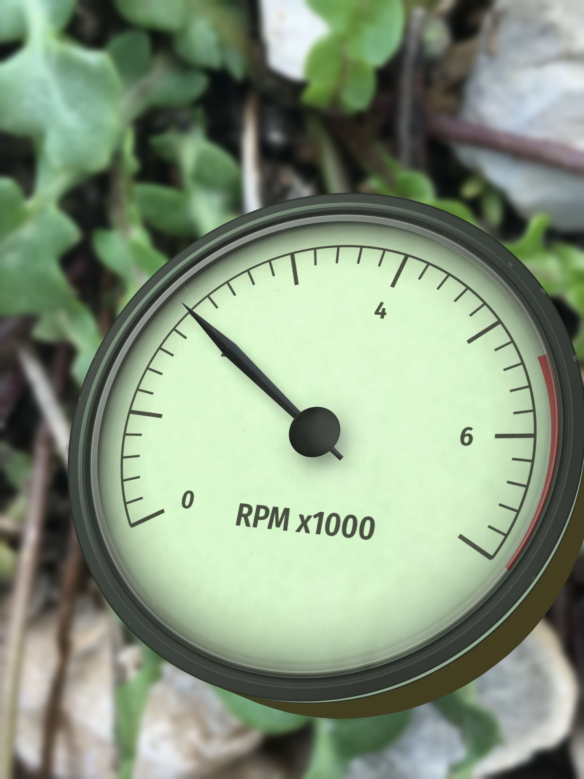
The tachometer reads 2000 rpm
